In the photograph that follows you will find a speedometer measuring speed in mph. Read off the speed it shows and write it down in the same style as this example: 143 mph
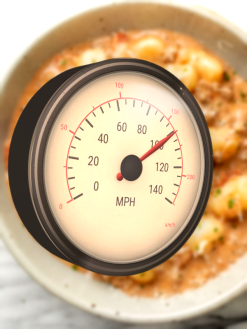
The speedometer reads 100 mph
